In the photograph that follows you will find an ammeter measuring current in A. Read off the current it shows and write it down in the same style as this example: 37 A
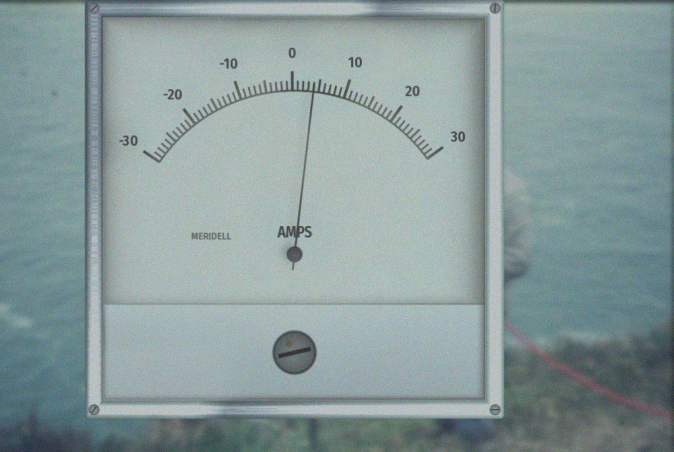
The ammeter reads 4 A
